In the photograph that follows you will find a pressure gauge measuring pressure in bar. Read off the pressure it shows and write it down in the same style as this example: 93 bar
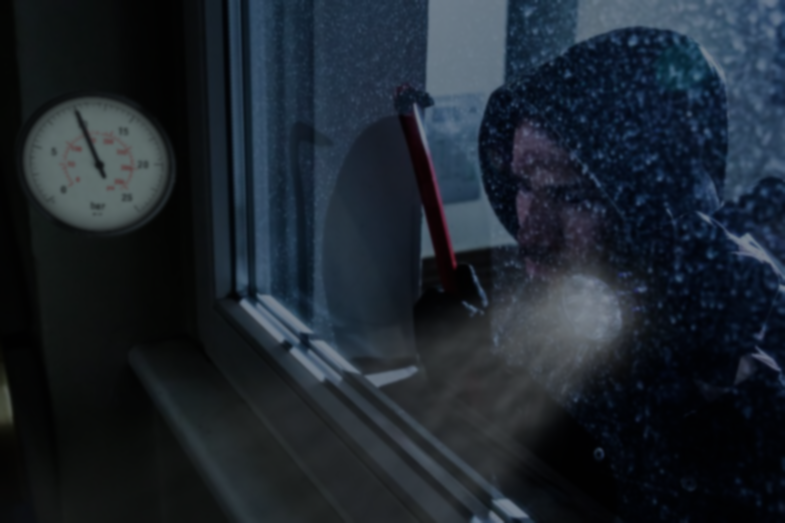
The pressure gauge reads 10 bar
